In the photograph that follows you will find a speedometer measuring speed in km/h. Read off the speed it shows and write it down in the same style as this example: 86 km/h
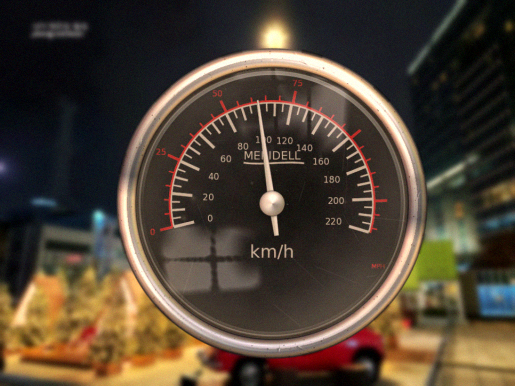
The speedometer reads 100 km/h
